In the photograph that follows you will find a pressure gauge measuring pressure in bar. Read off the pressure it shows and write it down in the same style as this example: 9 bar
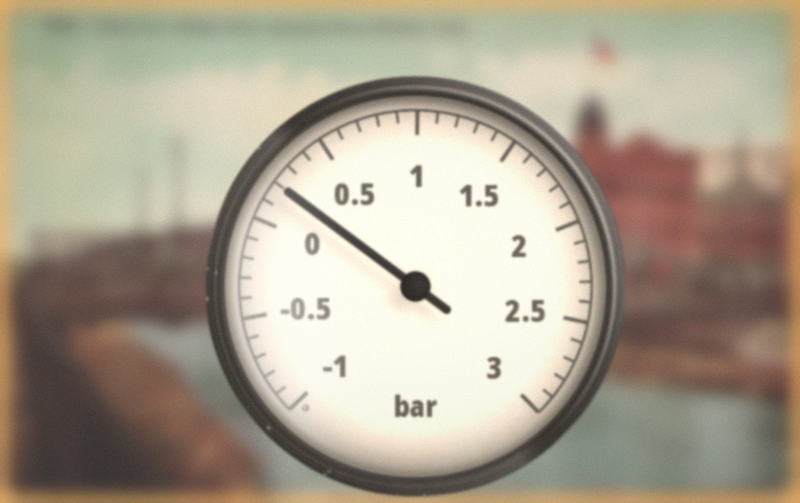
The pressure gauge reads 0.2 bar
